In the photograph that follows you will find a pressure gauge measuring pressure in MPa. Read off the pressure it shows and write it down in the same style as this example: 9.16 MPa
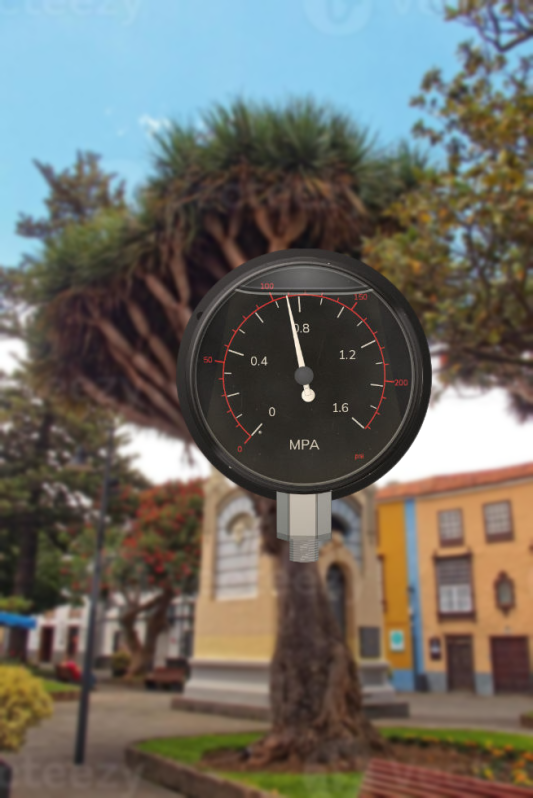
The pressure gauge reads 0.75 MPa
